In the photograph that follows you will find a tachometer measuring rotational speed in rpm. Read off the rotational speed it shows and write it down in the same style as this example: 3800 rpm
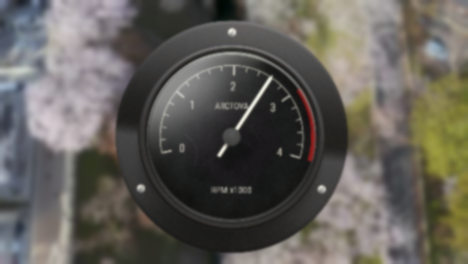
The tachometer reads 2600 rpm
